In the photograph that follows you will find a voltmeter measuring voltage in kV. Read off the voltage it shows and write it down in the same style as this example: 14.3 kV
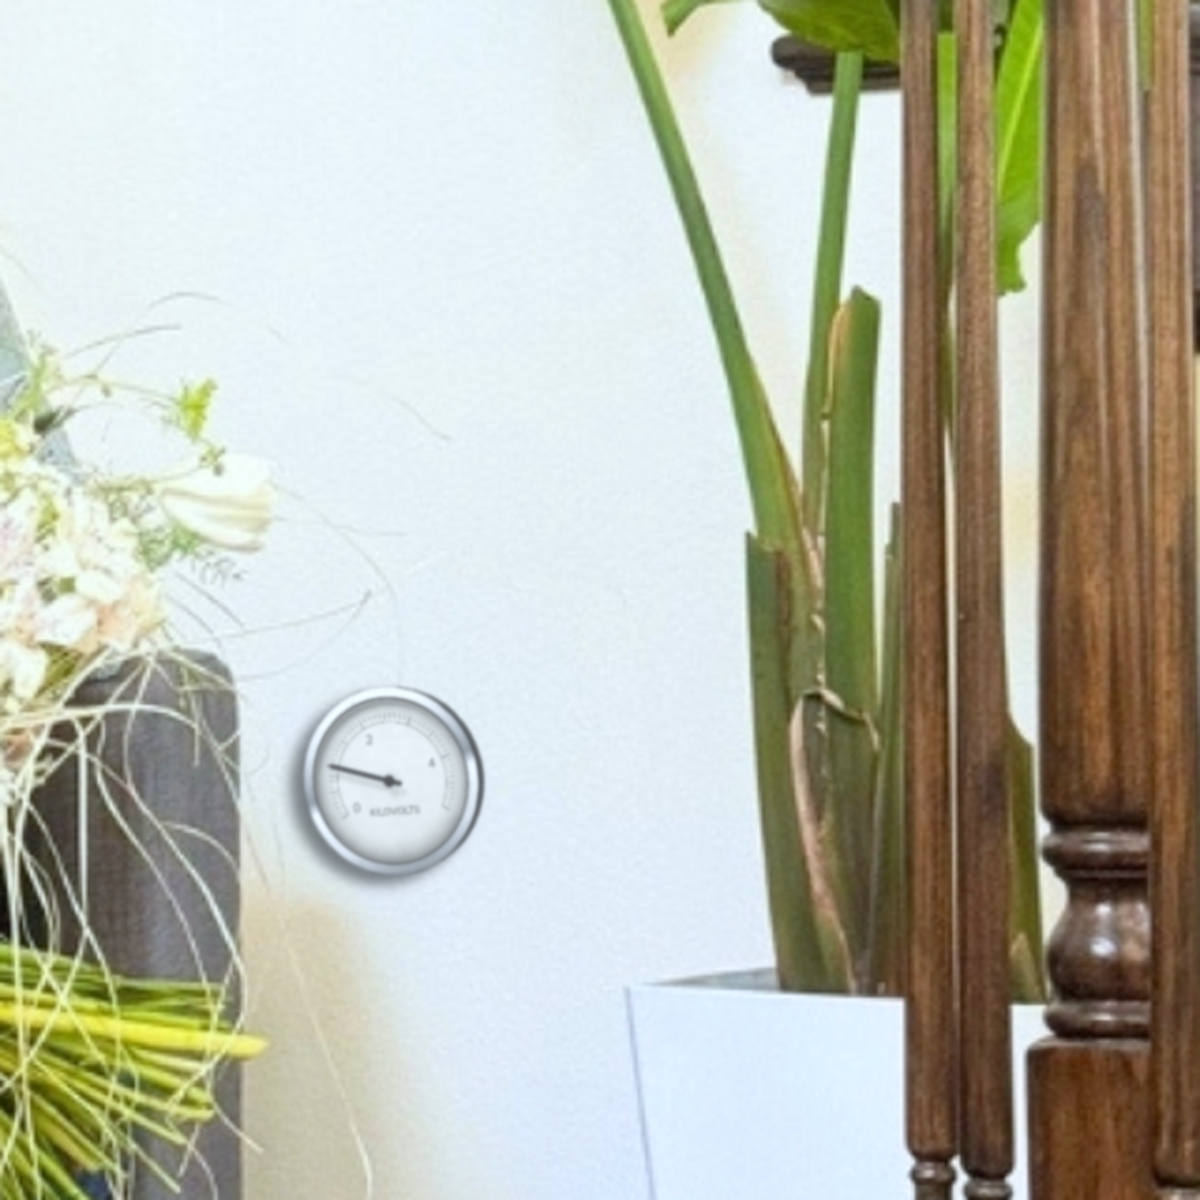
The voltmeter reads 1 kV
